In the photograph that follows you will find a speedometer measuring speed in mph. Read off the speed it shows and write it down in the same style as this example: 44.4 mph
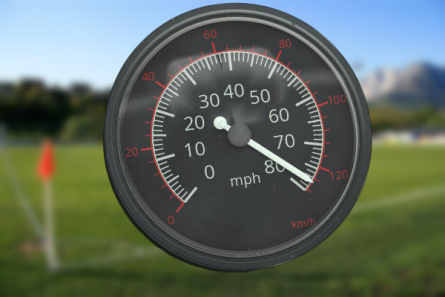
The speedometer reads 78 mph
